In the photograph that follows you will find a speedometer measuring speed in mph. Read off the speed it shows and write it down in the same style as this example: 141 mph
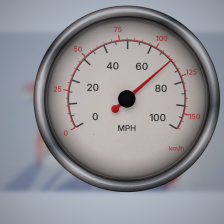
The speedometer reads 70 mph
